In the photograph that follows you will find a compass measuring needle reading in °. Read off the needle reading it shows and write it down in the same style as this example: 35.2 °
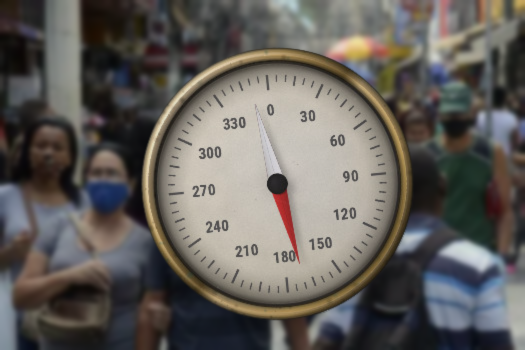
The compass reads 170 °
